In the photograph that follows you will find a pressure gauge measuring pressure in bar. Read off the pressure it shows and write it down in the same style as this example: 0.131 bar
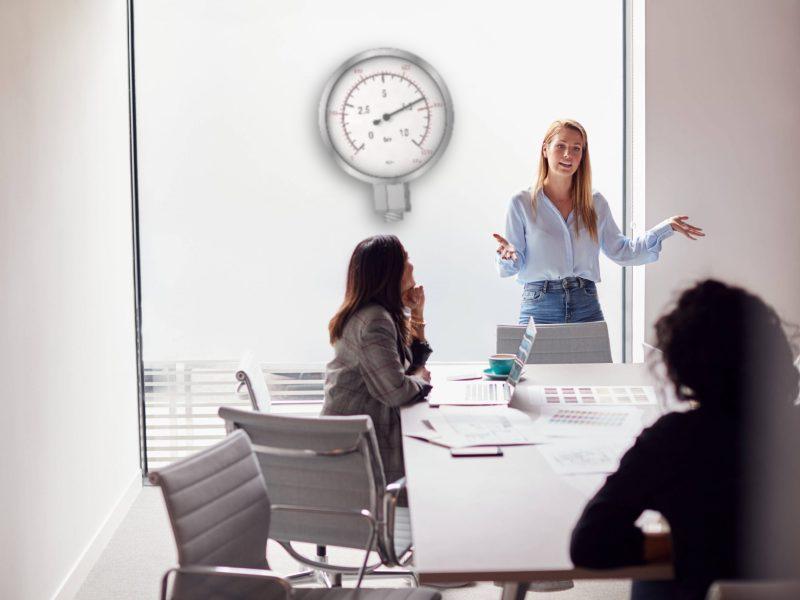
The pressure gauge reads 7.5 bar
